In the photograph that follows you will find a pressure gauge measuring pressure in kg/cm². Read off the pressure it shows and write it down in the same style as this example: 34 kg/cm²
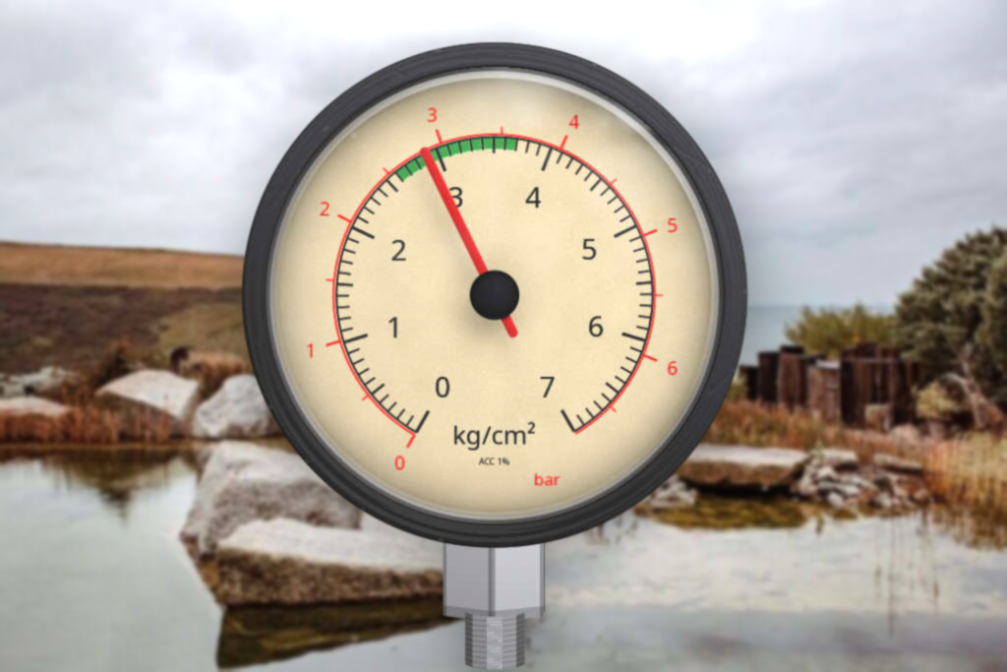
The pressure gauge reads 2.9 kg/cm²
